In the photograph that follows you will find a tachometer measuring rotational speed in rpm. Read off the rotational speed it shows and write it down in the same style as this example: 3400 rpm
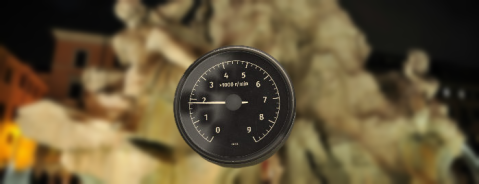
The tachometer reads 1800 rpm
